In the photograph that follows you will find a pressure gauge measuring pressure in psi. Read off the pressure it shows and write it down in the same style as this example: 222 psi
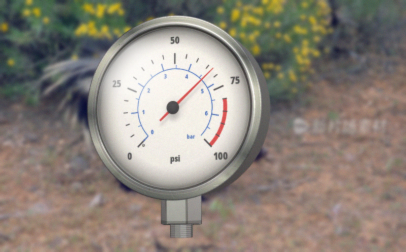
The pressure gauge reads 67.5 psi
